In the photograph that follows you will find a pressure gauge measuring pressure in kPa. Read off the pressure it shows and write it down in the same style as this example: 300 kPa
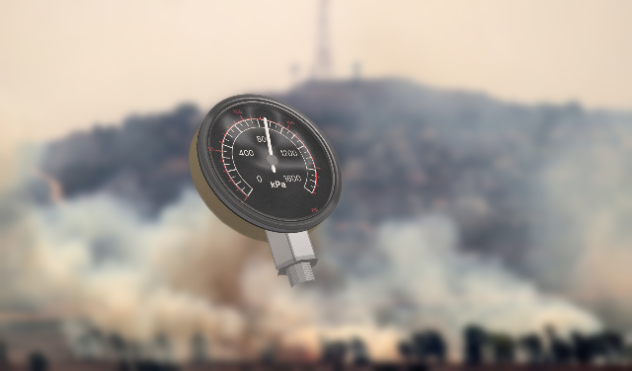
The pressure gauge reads 850 kPa
